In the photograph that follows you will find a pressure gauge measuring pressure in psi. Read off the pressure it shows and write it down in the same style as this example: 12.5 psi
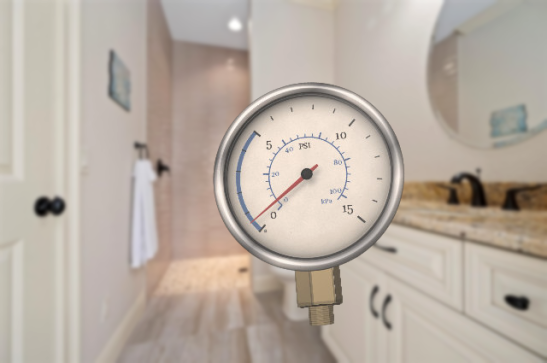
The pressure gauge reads 0.5 psi
